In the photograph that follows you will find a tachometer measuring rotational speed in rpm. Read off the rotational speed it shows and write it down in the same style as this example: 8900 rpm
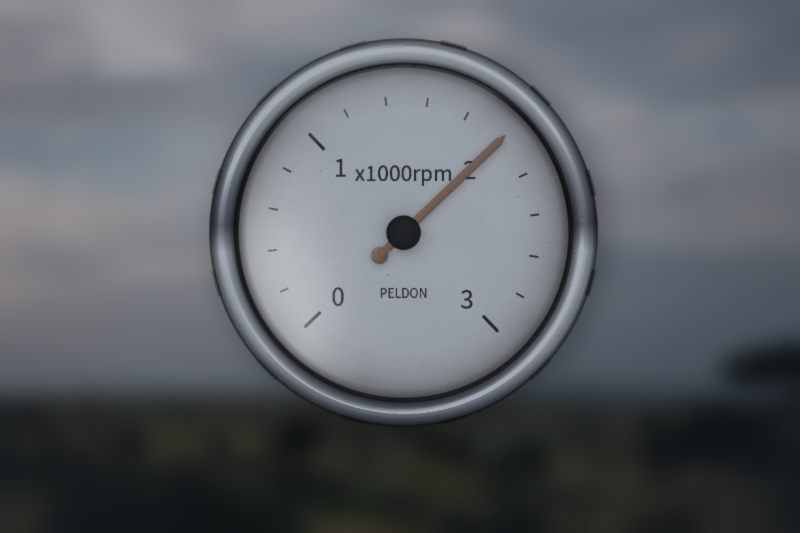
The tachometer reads 2000 rpm
